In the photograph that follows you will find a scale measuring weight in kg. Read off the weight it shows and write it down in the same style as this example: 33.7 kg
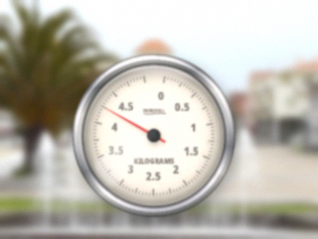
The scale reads 4.25 kg
